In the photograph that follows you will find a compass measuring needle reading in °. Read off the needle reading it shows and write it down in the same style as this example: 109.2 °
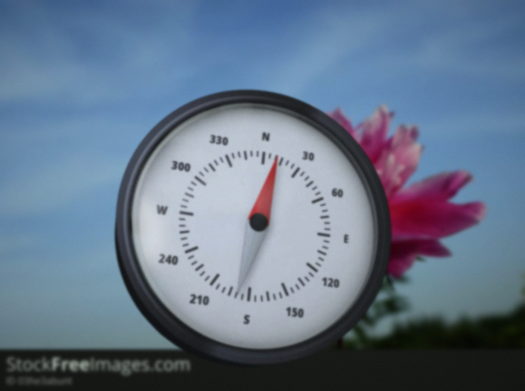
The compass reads 10 °
